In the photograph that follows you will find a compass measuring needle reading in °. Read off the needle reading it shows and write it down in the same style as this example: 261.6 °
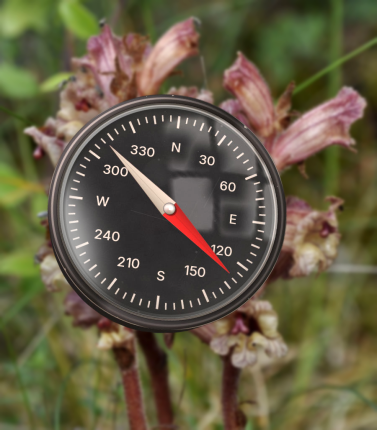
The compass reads 130 °
